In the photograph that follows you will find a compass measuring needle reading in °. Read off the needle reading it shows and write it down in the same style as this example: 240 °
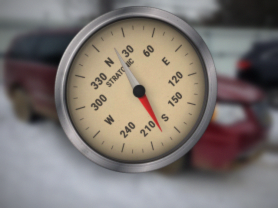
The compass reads 195 °
